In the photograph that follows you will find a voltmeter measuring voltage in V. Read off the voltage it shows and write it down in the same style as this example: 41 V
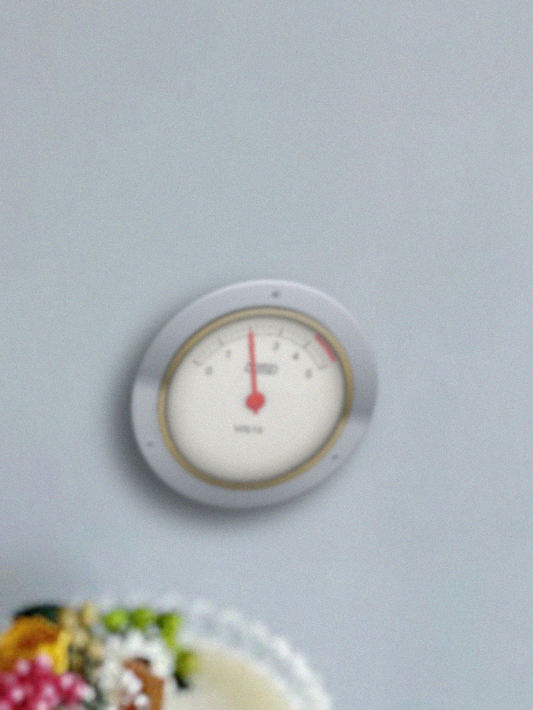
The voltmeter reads 2 V
